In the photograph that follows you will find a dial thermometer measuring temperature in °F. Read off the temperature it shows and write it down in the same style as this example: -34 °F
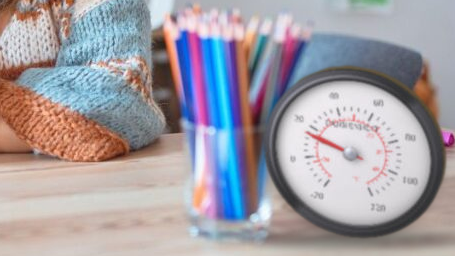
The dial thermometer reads 16 °F
